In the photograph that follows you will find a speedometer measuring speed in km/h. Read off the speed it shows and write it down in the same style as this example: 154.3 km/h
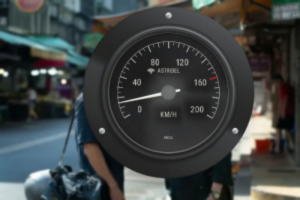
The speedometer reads 15 km/h
